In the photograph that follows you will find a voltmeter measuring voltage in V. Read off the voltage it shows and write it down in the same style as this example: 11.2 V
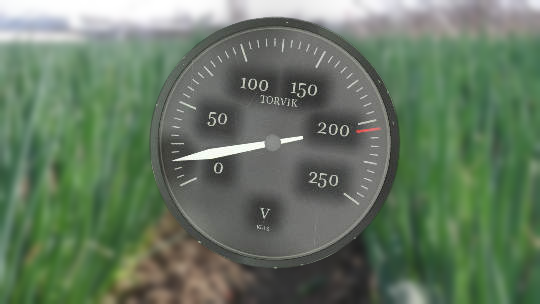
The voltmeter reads 15 V
